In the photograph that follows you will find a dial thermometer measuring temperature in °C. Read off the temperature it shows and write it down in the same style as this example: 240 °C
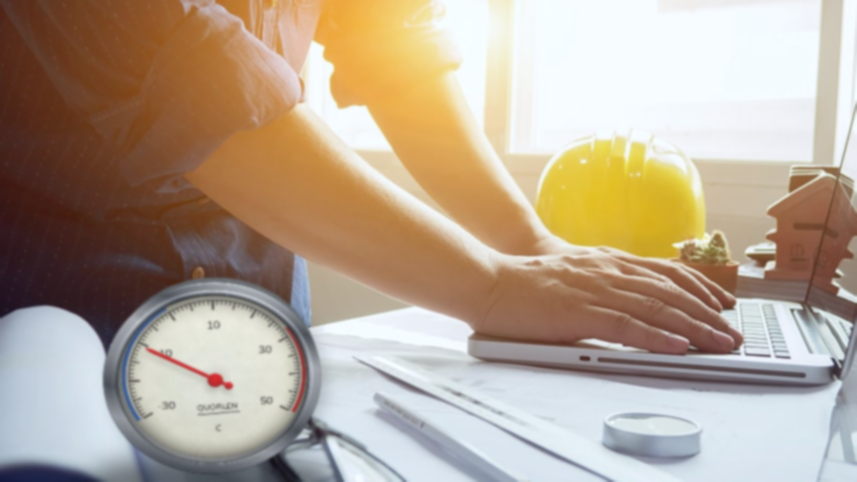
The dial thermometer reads -10 °C
